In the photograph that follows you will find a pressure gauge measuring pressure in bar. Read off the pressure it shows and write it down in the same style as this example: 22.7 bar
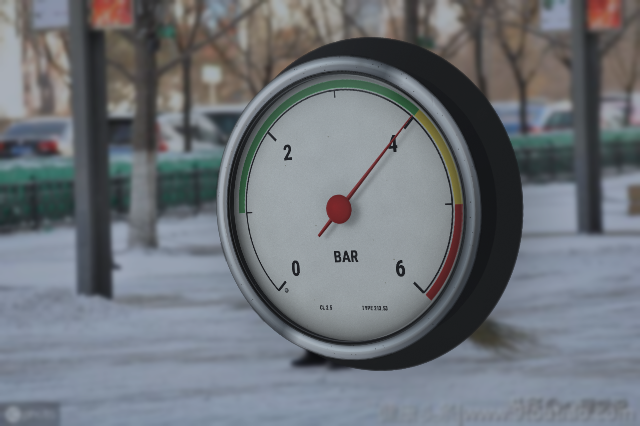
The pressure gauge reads 4 bar
